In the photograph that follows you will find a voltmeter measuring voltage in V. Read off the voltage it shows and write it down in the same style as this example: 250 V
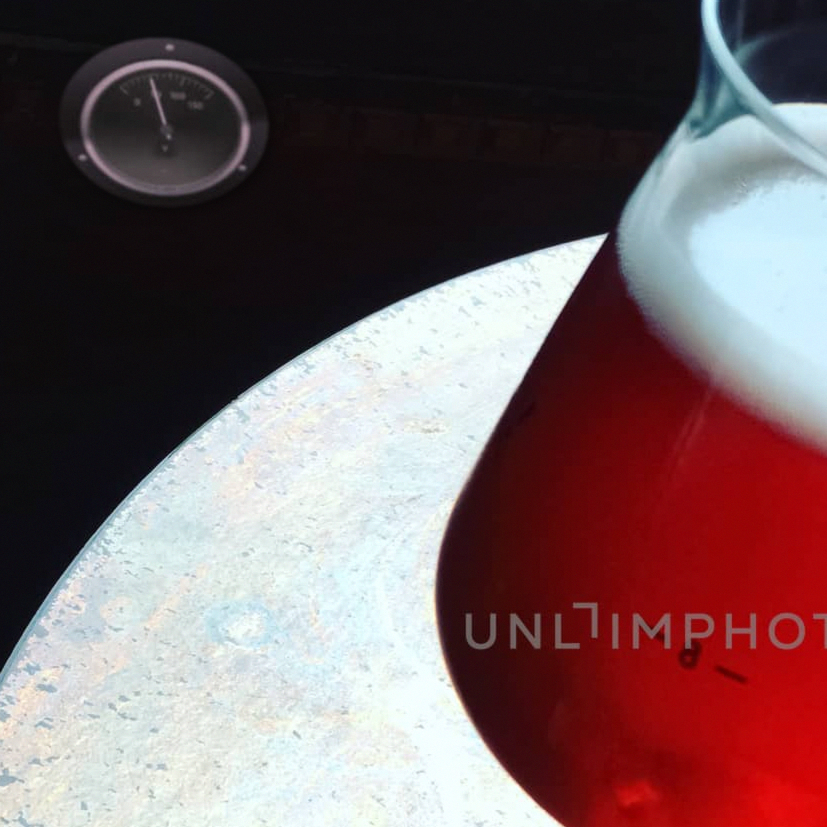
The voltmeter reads 50 V
